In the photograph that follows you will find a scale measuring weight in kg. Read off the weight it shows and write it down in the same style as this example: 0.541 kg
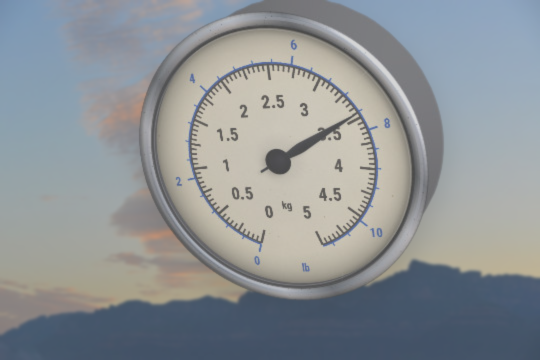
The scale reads 3.45 kg
